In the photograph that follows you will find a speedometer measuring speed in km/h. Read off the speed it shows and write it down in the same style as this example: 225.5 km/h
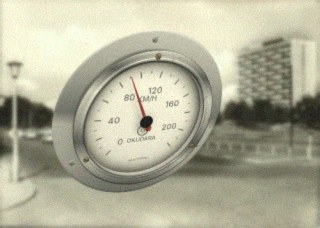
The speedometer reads 90 km/h
